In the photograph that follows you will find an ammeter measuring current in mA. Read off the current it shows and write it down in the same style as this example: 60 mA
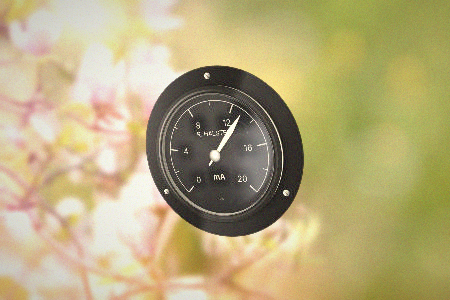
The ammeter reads 13 mA
